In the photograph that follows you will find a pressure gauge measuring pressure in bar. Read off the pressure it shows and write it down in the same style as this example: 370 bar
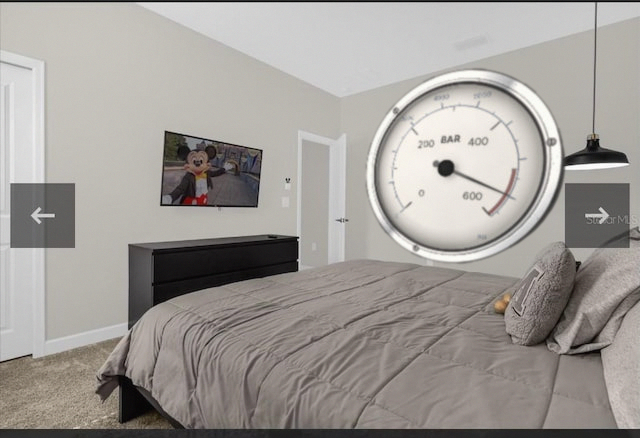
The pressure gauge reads 550 bar
